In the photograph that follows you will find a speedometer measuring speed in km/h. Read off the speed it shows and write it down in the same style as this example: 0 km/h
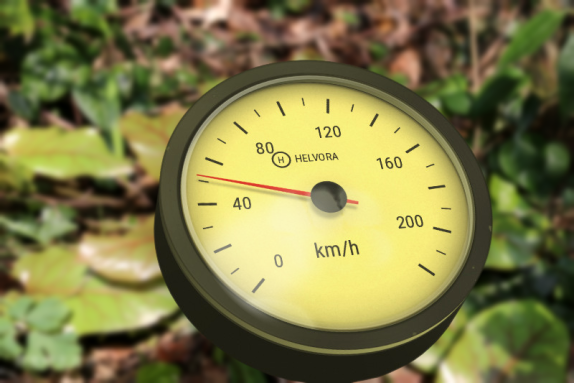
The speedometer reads 50 km/h
